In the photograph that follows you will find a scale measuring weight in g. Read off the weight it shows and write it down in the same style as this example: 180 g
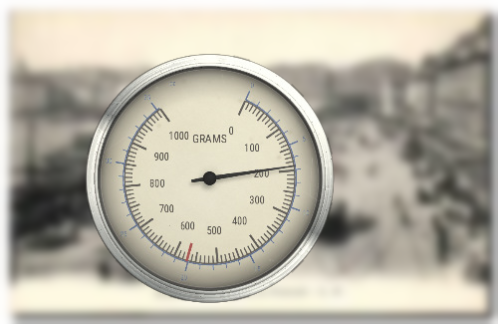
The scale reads 190 g
